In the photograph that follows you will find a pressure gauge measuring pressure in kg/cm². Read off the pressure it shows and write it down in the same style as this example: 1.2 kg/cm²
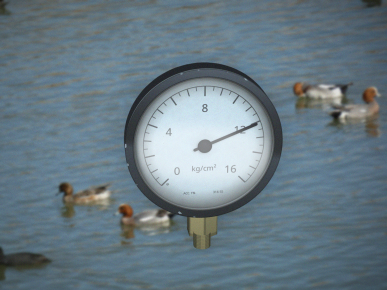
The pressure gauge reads 12 kg/cm²
